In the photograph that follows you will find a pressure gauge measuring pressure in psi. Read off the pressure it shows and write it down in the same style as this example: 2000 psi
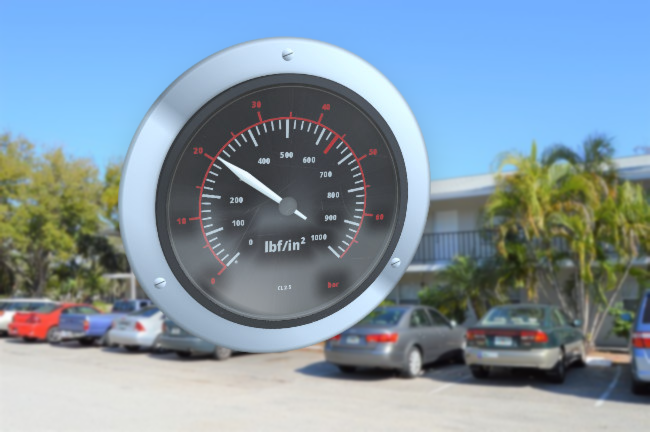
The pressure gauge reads 300 psi
